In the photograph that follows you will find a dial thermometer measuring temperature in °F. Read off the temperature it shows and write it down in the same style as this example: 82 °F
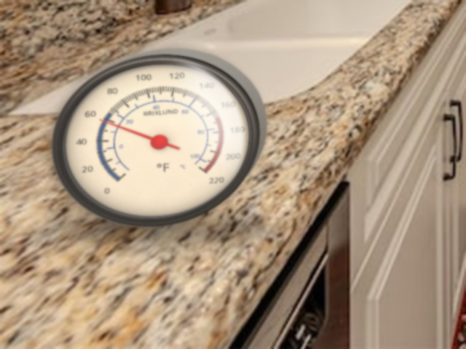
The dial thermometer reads 60 °F
